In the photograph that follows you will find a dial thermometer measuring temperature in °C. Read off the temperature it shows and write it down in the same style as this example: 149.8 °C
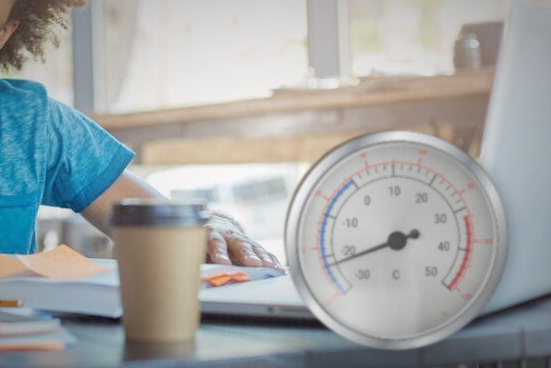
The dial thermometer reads -22 °C
